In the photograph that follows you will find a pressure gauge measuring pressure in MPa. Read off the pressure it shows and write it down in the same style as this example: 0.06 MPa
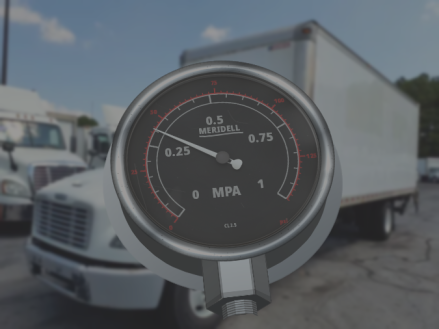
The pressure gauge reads 0.3 MPa
